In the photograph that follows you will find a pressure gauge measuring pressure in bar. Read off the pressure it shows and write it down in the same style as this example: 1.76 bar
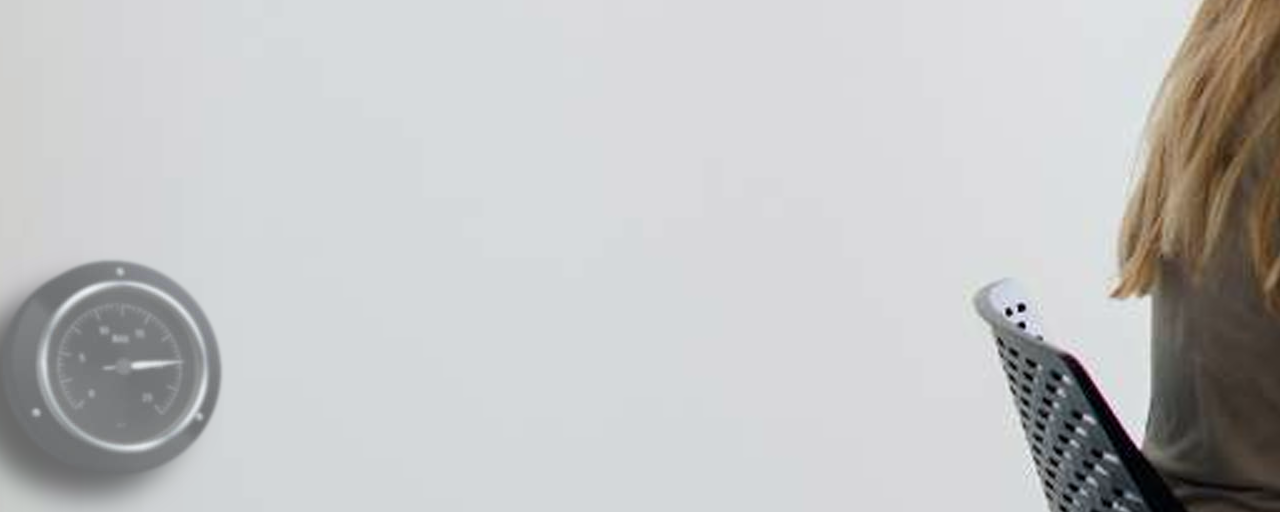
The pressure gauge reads 20 bar
